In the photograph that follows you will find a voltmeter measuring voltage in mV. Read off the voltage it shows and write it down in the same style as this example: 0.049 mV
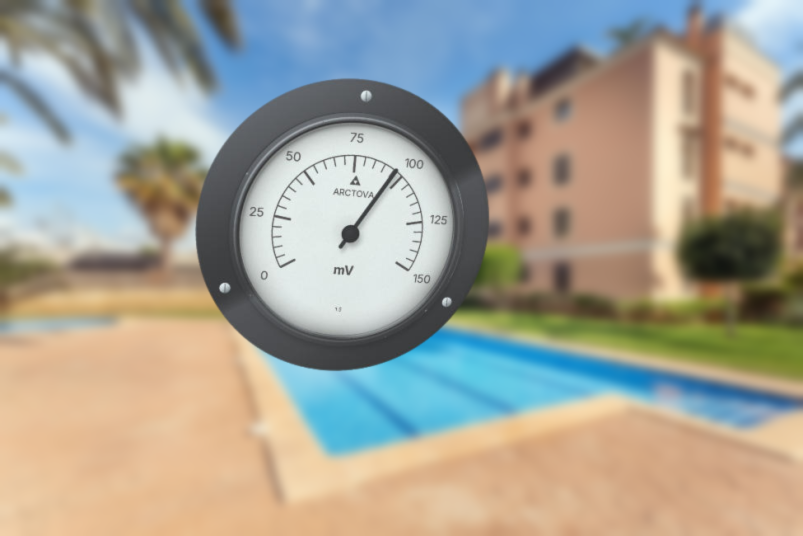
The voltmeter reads 95 mV
